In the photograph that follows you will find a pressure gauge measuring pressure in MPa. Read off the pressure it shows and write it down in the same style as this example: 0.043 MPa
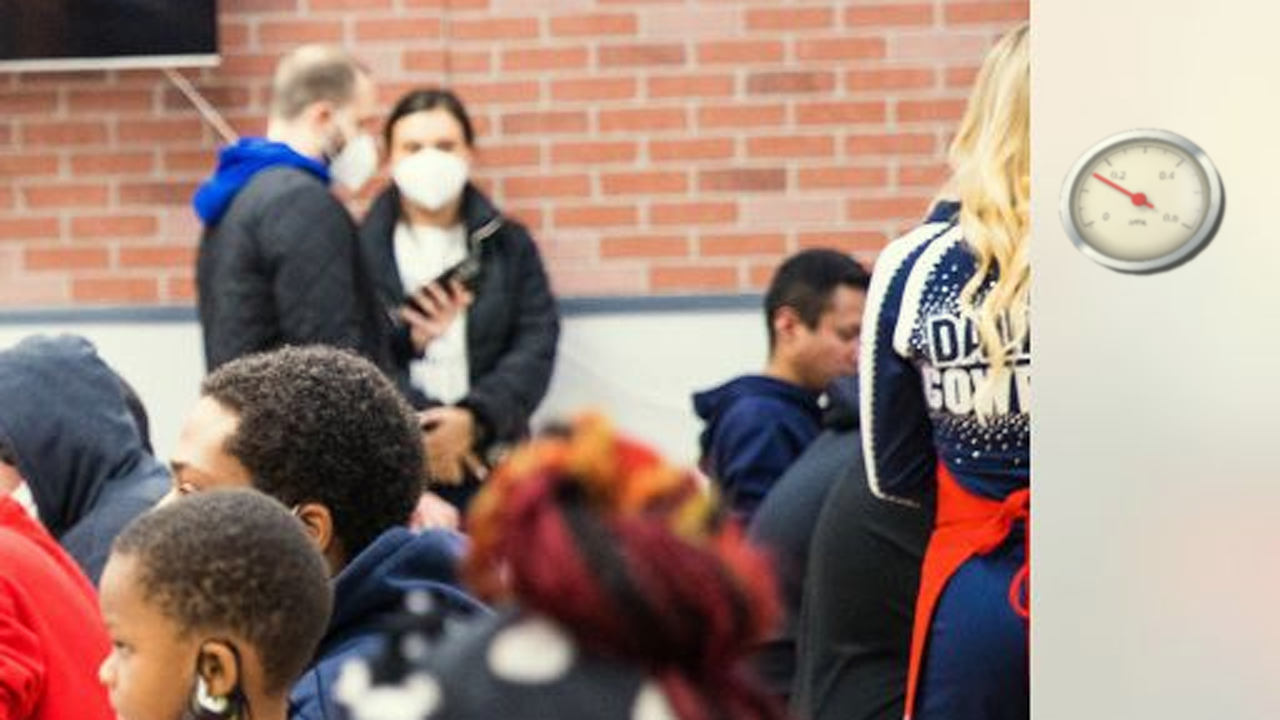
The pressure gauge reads 0.15 MPa
